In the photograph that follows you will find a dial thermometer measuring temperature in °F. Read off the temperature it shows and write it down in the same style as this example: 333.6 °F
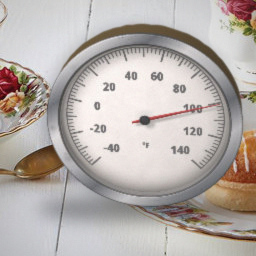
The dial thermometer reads 100 °F
